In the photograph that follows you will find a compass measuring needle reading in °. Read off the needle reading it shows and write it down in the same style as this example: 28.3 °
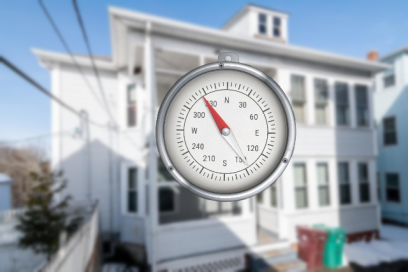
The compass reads 325 °
